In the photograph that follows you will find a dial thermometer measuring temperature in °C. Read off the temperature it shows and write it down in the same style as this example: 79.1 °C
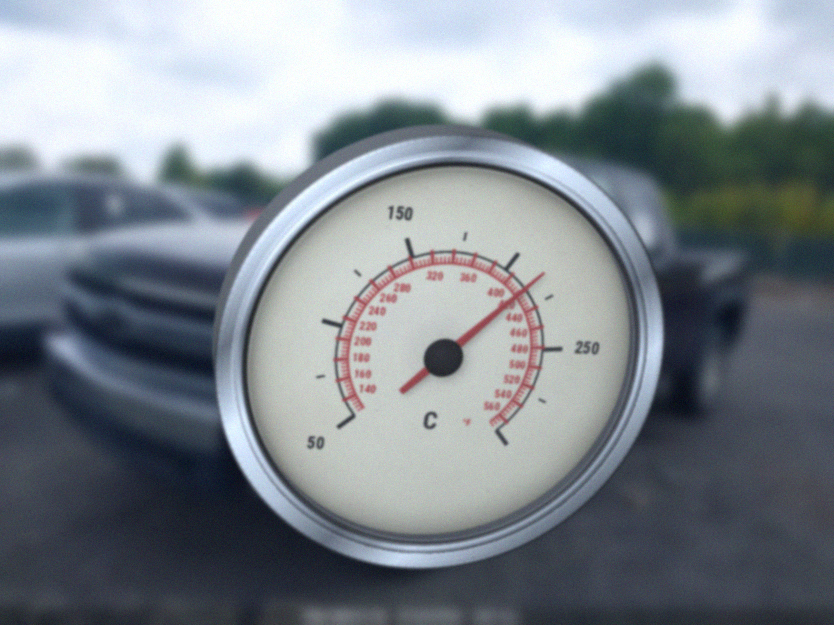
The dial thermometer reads 212.5 °C
